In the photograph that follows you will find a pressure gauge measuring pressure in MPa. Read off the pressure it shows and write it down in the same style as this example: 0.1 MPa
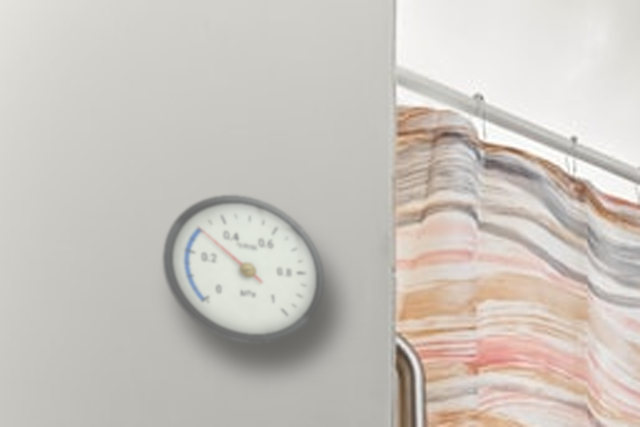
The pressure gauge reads 0.3 MPa
